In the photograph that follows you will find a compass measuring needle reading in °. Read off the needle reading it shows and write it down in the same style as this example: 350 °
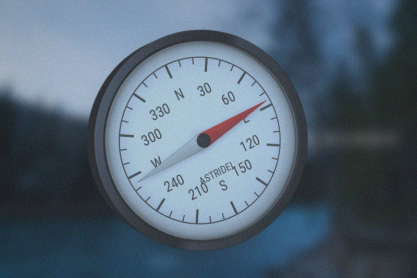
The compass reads 85 °
